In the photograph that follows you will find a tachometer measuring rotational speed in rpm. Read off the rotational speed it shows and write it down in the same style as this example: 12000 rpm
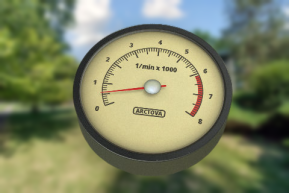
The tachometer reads 500 rpm
